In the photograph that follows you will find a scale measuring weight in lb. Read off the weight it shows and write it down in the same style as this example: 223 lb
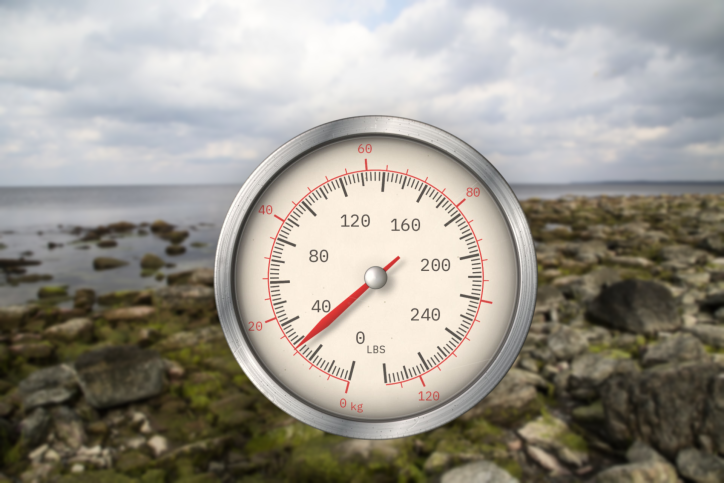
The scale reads 28 lb
